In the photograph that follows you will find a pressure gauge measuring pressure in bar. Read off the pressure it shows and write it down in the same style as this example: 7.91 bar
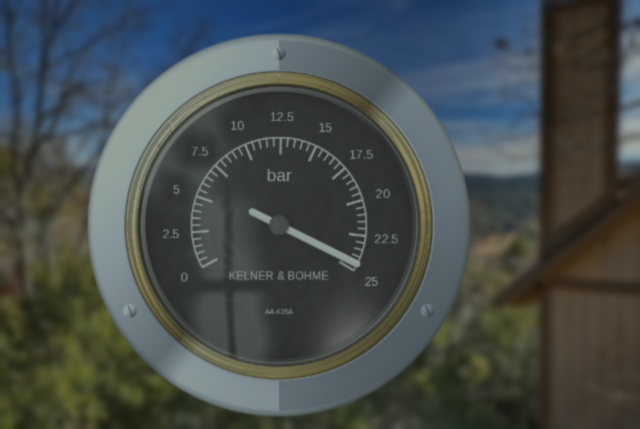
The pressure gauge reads 24.5 bar
